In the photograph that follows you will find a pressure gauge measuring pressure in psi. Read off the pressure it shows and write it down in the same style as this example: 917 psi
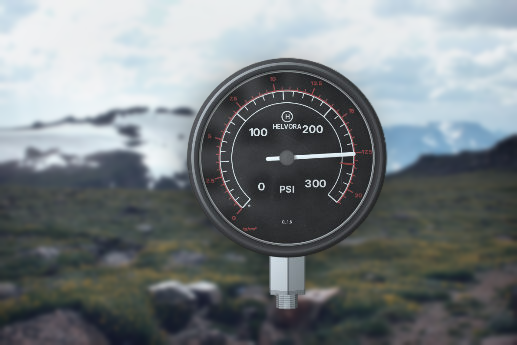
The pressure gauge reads 250 psi
